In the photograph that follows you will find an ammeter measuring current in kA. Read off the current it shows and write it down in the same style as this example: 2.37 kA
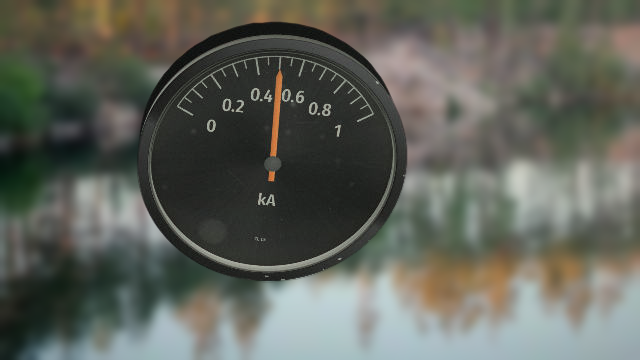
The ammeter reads 0.5 kA
